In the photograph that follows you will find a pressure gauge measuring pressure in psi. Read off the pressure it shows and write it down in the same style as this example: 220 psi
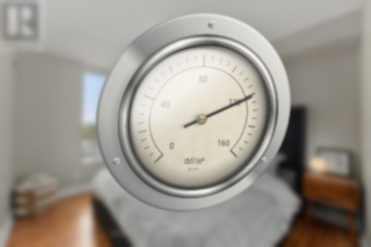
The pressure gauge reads 120 psi
